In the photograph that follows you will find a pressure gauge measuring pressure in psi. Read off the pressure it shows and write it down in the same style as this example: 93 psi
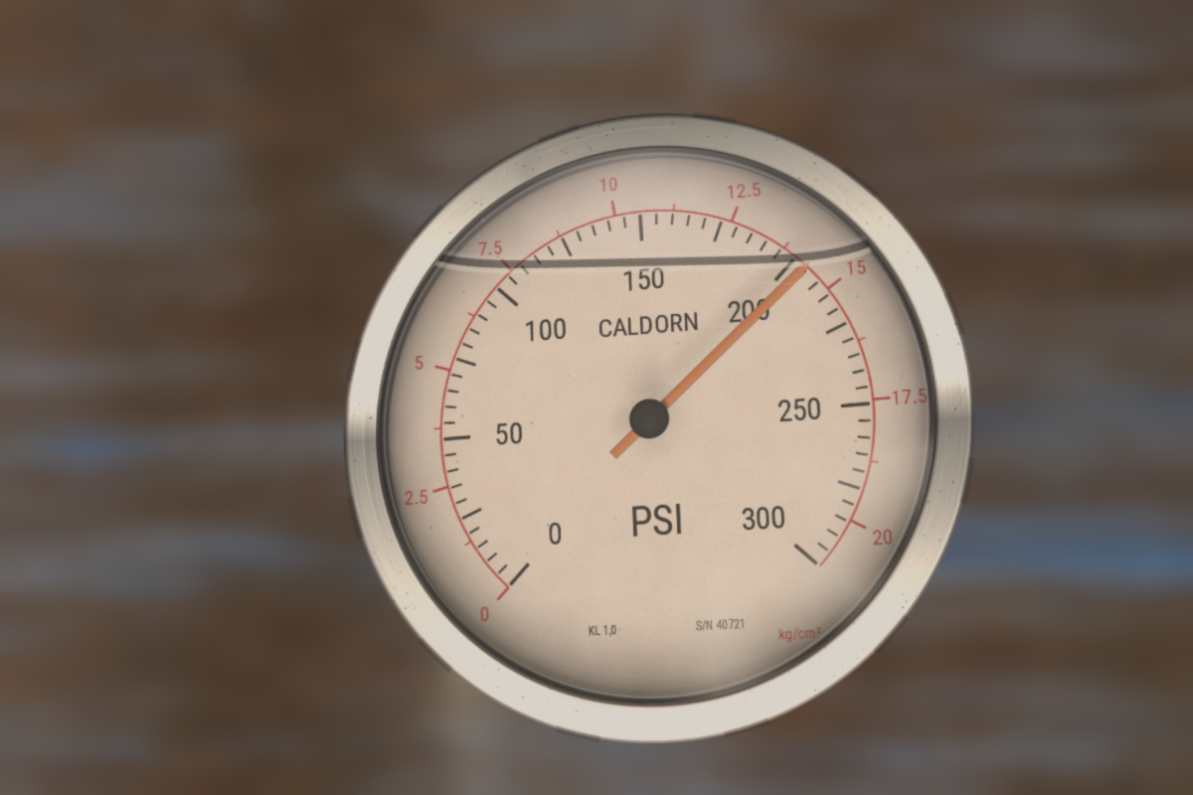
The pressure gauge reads 205 psi
